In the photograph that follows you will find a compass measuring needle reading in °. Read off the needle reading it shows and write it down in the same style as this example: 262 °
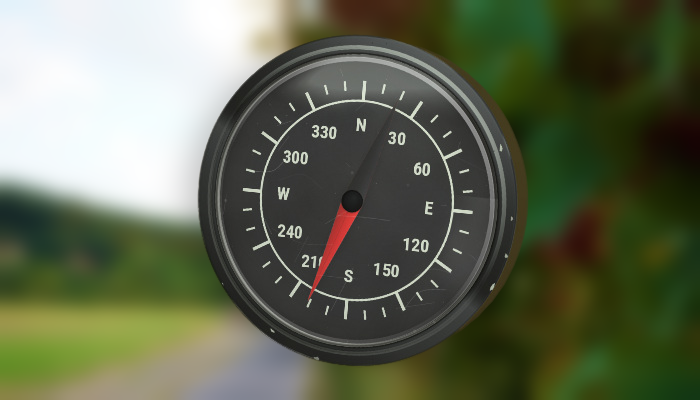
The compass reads 200 °
